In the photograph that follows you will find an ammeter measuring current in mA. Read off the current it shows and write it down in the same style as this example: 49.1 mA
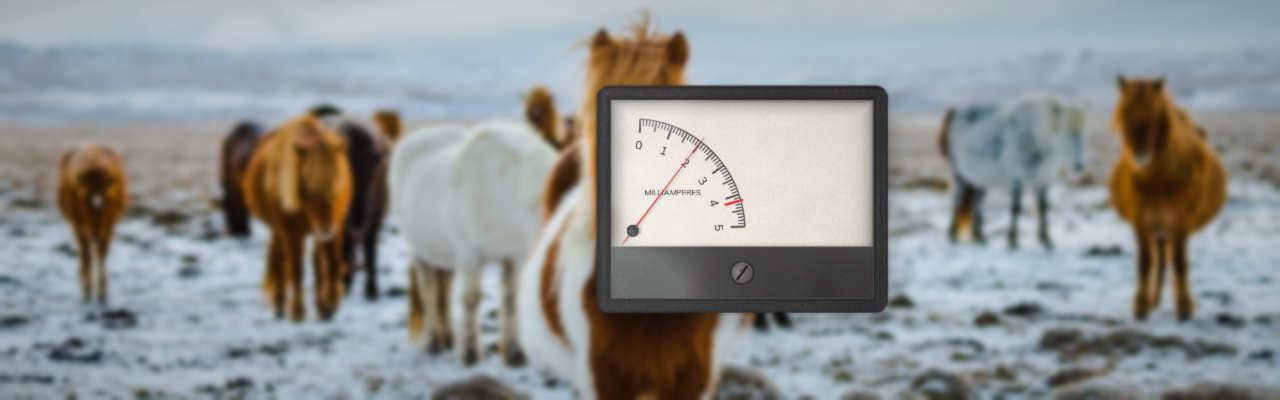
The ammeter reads 2 mA
